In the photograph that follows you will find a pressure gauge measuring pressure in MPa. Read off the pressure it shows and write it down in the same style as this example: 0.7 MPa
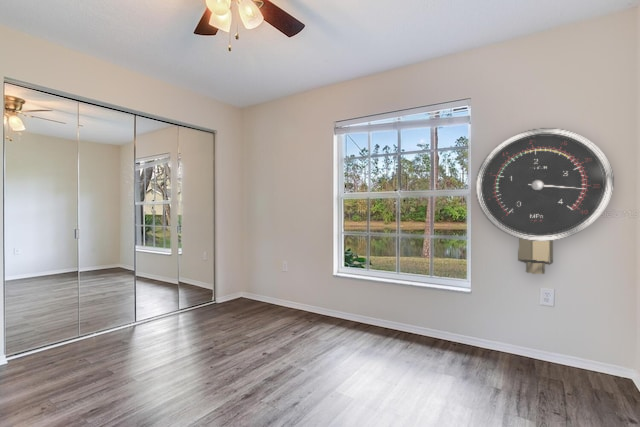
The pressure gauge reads 3.5 MPa
